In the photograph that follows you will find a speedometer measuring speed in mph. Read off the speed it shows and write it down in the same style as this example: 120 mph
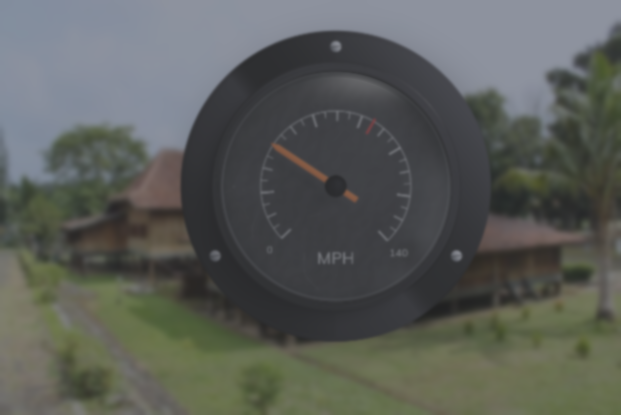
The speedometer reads 40 mph
